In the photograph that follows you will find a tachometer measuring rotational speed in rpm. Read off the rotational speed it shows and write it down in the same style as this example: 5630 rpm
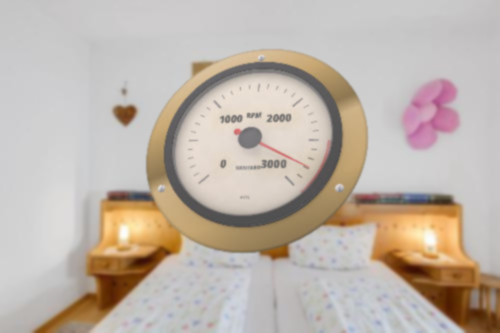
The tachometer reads 2800 rpm
